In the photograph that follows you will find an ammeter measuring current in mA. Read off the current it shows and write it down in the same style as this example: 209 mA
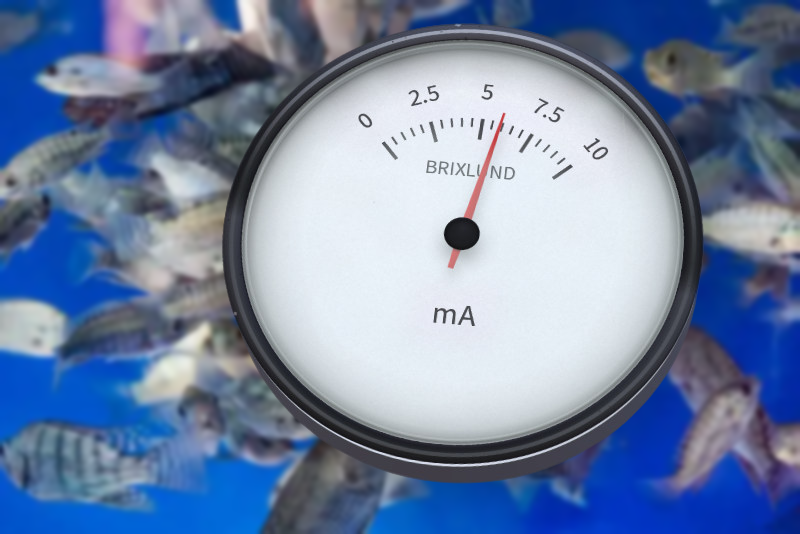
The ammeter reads 6 mA
